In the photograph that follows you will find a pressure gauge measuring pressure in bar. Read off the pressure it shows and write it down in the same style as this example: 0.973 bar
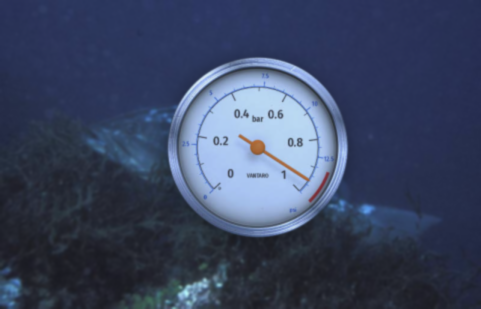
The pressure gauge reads 0.95 bar
